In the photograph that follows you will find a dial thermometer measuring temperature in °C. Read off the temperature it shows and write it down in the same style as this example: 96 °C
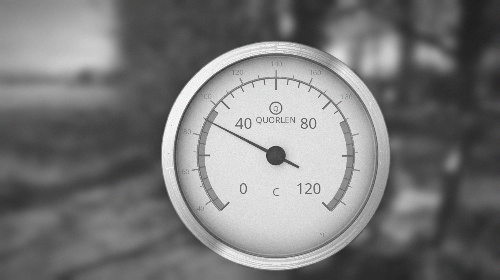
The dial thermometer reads 32 °C
